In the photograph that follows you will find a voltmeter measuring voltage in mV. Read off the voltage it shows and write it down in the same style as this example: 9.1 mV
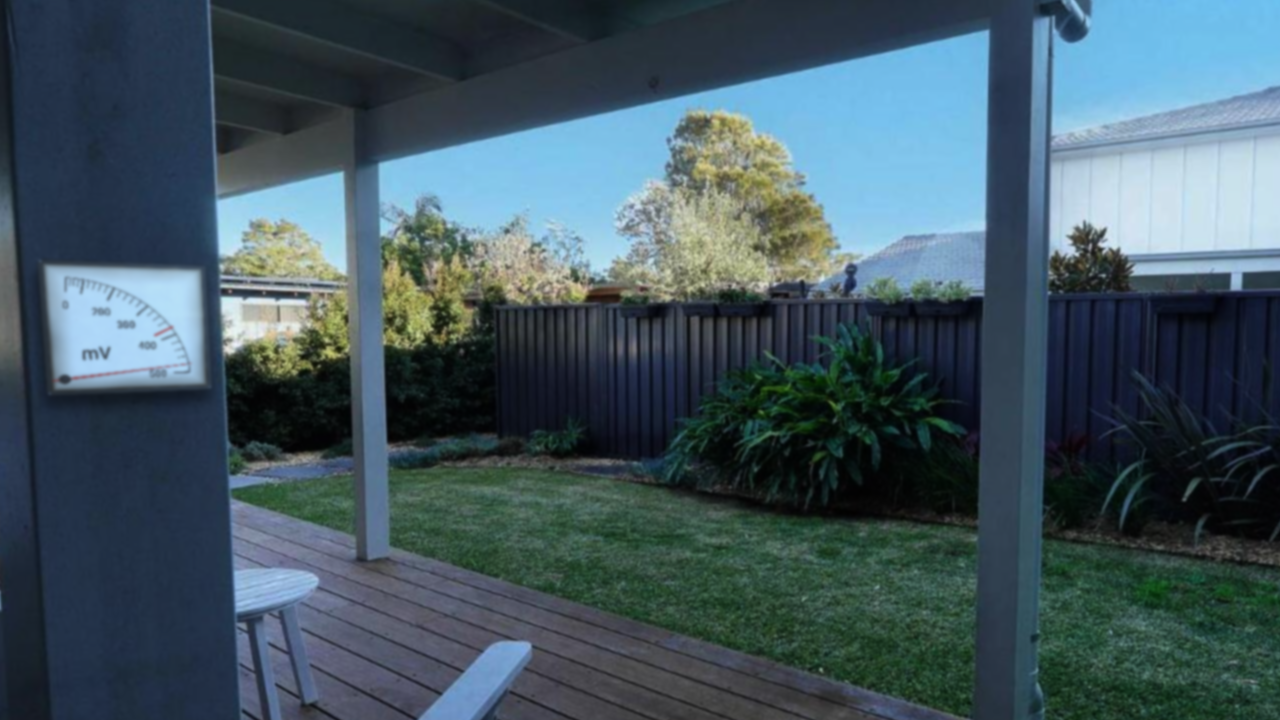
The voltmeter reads 480 mV
